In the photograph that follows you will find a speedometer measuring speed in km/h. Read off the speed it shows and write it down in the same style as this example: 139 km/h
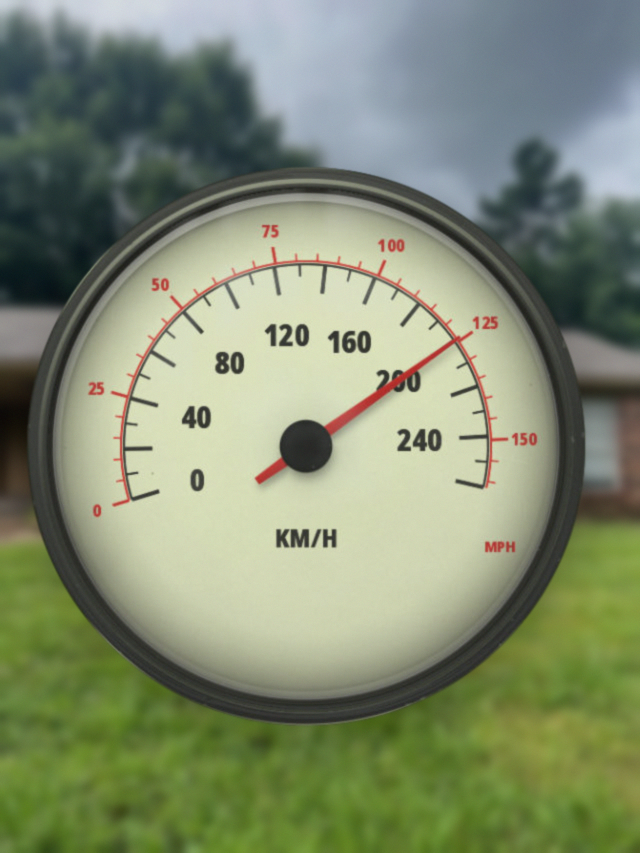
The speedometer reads 200 km/h
